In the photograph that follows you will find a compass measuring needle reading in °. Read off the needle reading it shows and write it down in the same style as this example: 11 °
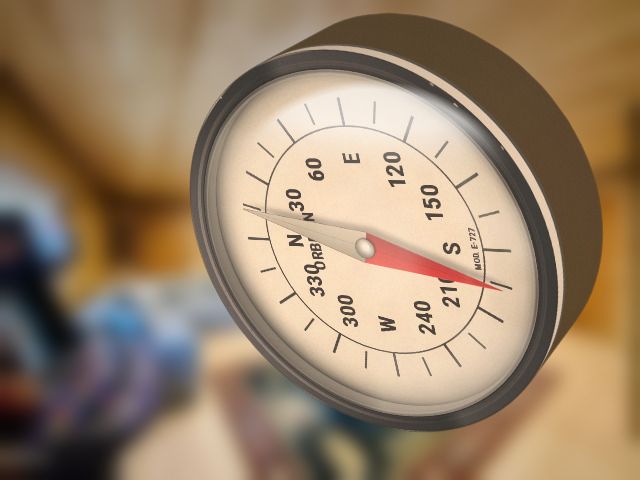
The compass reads 195 °
